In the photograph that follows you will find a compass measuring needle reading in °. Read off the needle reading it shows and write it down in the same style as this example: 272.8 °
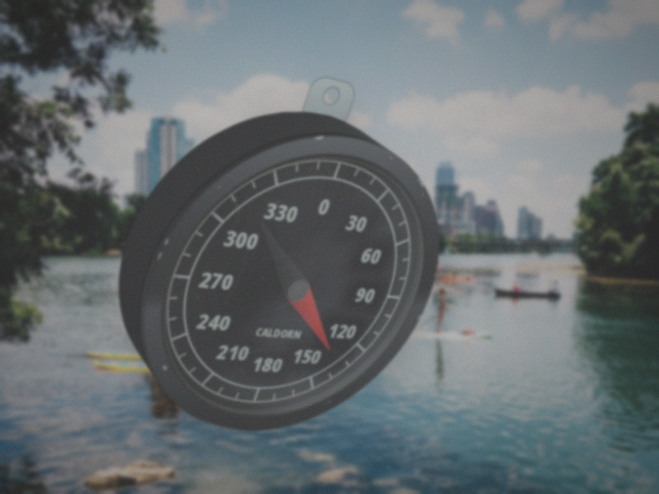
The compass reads 135 °
